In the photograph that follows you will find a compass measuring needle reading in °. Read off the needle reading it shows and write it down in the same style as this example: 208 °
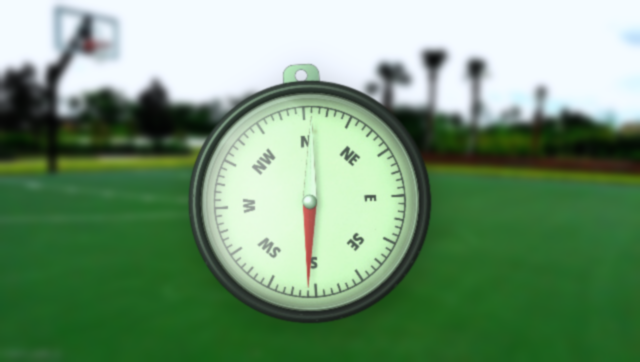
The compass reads 185 °
